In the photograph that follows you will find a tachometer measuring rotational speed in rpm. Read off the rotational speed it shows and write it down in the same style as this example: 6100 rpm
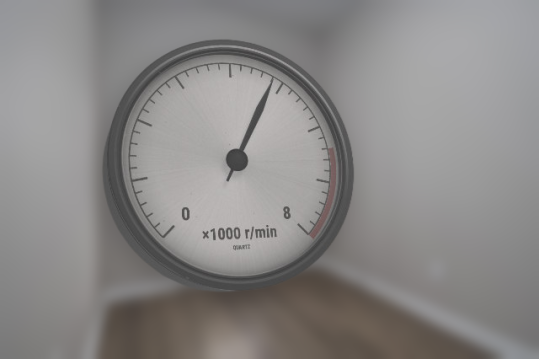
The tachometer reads 4800 rpm
